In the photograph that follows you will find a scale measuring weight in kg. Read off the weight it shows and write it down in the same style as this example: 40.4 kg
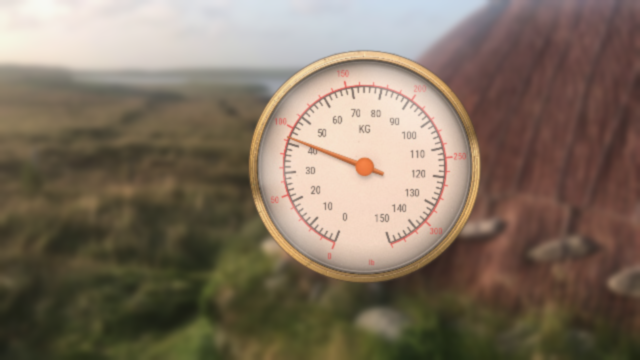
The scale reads 42 kg
